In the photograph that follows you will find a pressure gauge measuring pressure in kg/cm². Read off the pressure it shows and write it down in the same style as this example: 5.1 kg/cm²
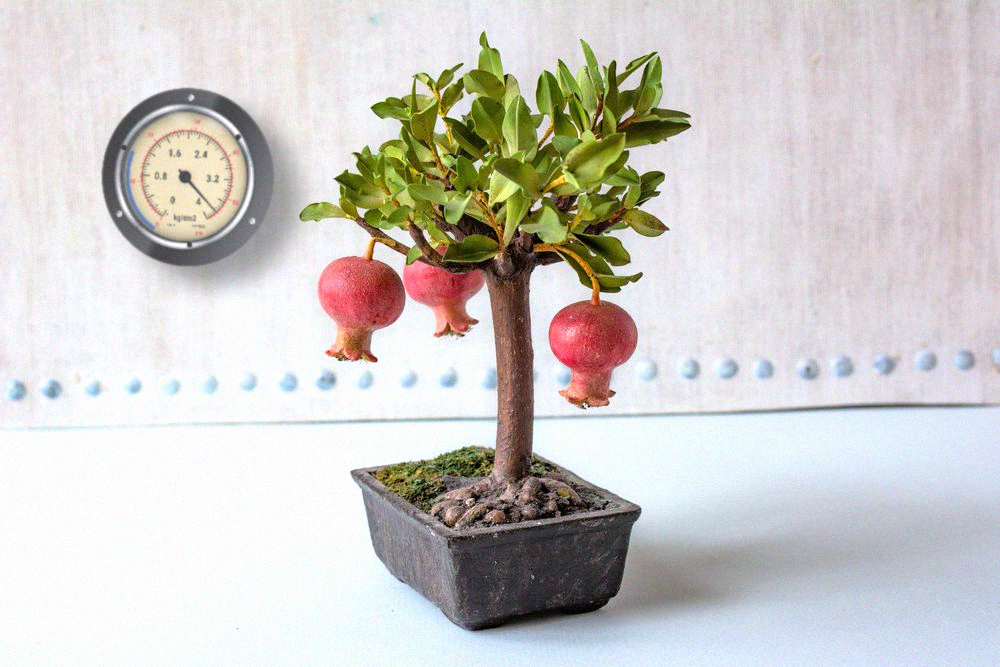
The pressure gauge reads 3.8 kg/cm²
